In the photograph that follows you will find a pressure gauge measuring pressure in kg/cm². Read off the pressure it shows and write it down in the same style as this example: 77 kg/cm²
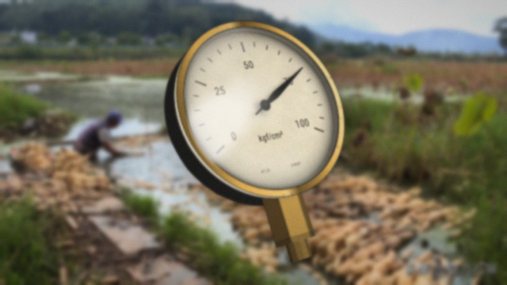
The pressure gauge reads 75 kg/cm²
